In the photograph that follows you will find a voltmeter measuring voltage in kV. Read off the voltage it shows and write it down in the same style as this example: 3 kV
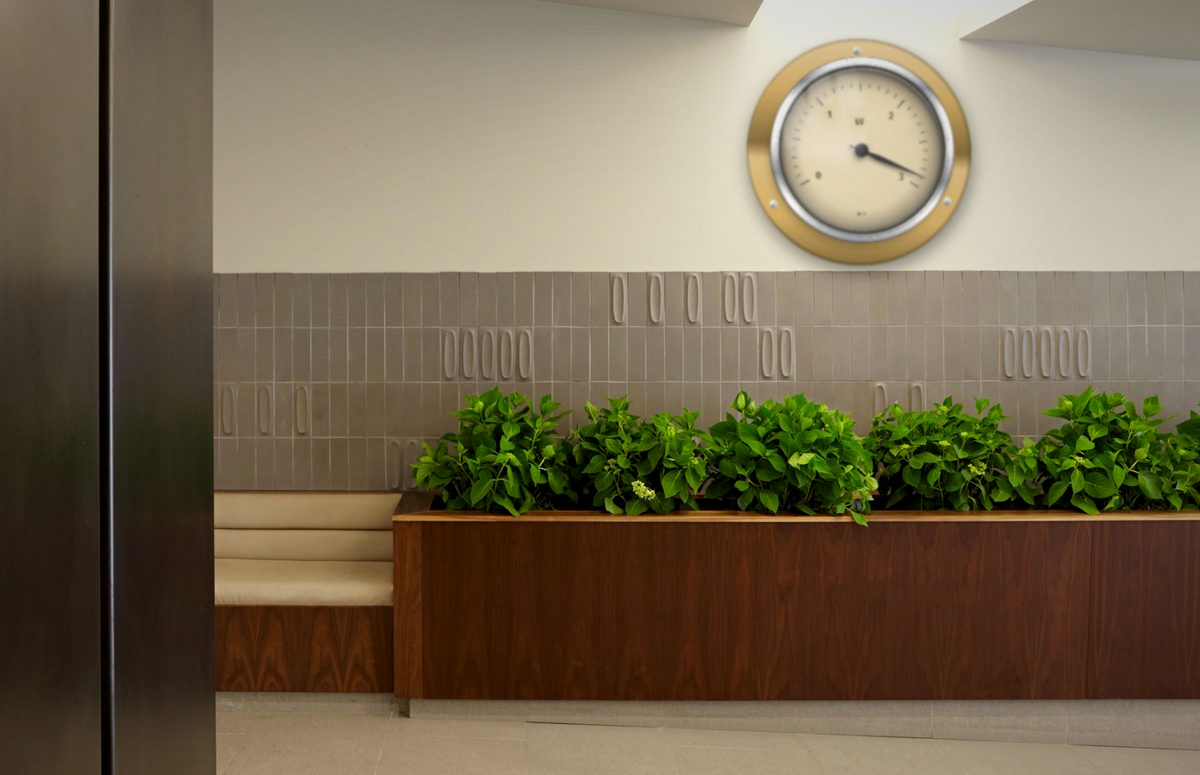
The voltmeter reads 2.9 kV
